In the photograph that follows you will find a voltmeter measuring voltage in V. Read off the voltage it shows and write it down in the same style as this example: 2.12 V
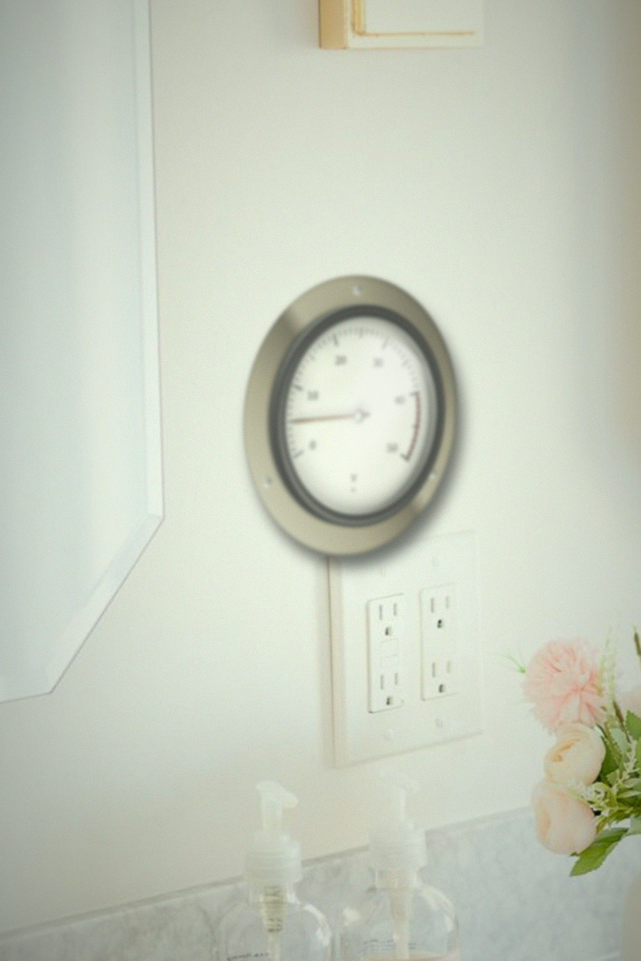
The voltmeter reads 5 V
